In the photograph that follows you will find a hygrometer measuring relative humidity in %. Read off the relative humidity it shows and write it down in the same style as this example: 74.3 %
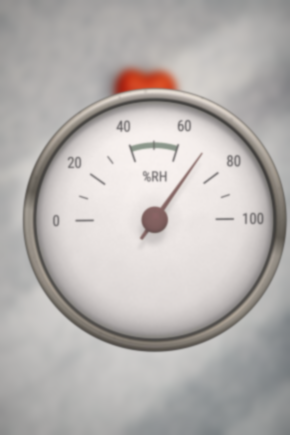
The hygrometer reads 70 %
